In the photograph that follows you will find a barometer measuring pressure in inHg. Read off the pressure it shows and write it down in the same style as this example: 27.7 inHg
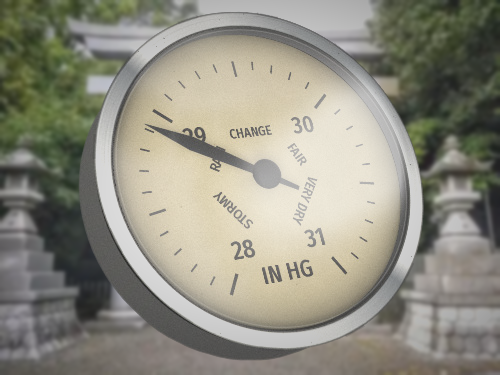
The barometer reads 28.9 inHg
